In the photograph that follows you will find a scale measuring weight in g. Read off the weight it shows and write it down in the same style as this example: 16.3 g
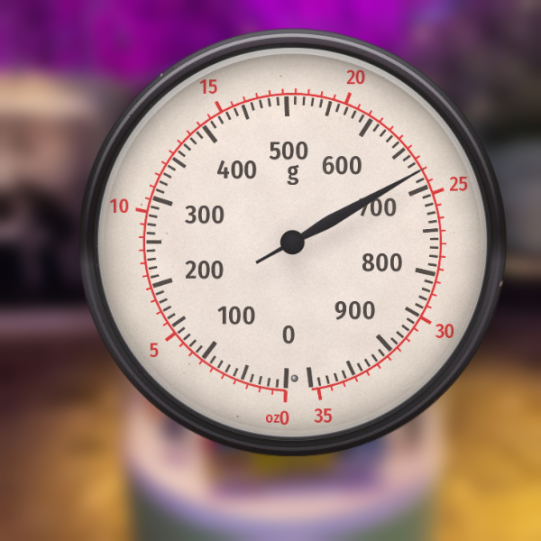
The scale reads 680 g
